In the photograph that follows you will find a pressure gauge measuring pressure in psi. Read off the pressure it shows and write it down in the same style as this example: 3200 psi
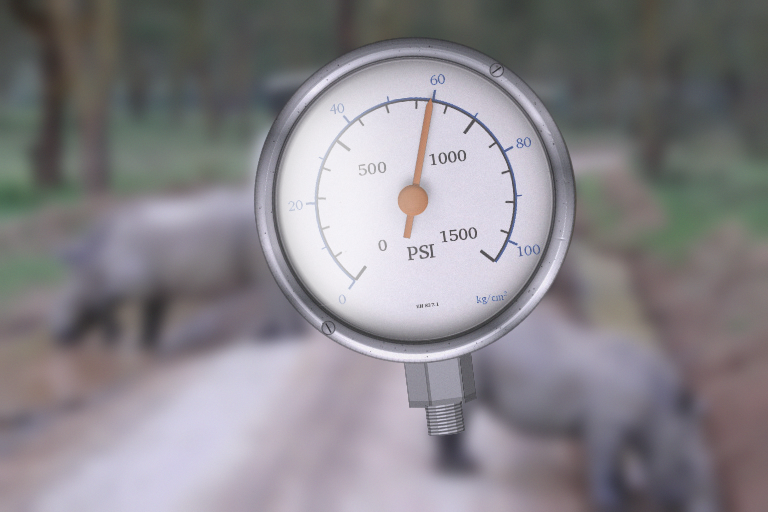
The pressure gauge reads 850 psi
